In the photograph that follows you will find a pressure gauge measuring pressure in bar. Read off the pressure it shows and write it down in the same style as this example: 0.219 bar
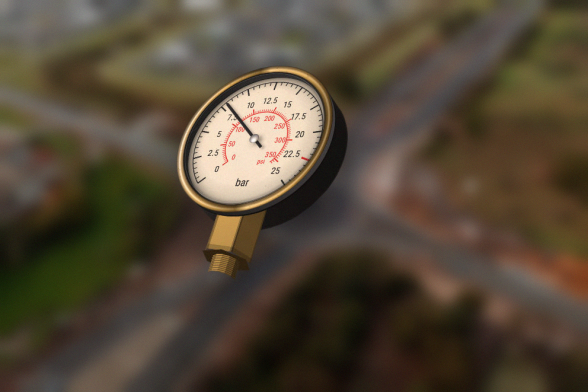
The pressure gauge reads 8 bar
